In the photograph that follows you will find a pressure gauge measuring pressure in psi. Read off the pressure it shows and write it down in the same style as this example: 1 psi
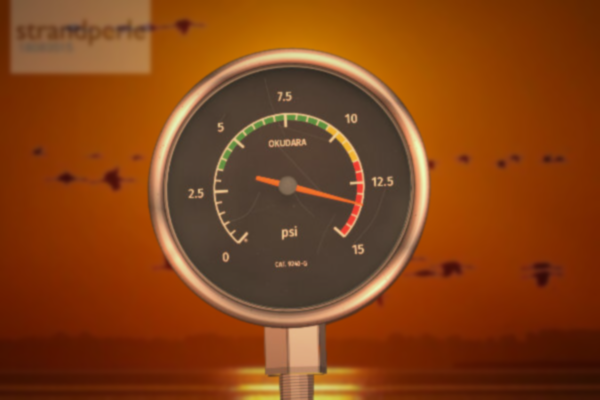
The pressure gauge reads 13.5 psi
